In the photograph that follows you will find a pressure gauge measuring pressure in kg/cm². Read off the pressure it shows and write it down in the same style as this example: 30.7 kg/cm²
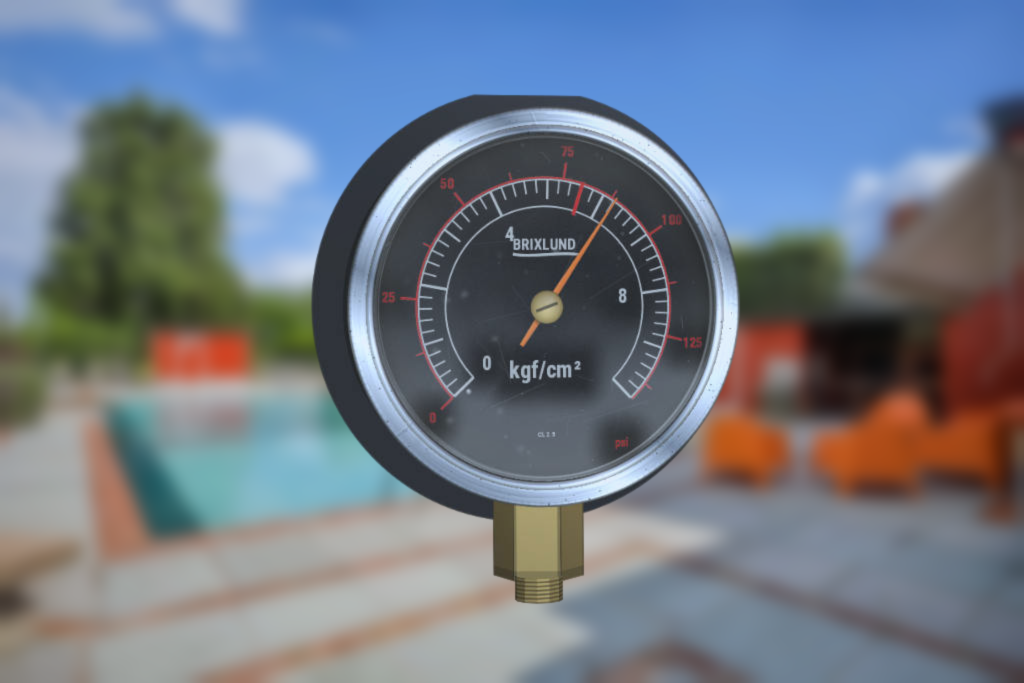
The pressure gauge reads 6.2 kg/cm²
